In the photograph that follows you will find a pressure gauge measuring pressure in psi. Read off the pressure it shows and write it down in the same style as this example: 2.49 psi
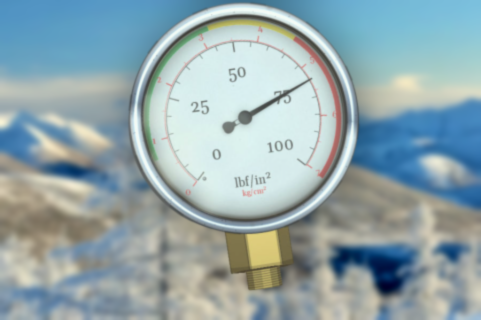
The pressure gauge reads 75 psi
